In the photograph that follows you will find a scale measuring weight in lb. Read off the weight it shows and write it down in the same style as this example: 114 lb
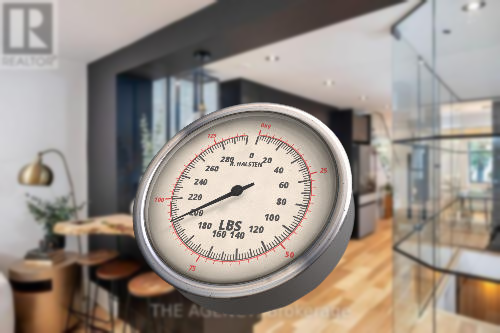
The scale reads 200 lb
